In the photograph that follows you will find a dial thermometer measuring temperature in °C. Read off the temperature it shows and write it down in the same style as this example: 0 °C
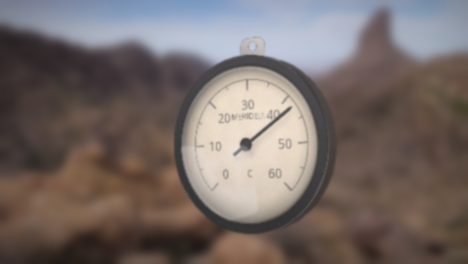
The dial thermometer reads 42.5 °C
